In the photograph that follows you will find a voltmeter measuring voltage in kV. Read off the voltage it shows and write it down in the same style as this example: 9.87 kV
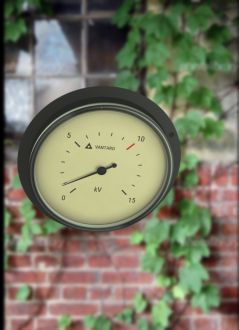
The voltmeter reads 1 kV
